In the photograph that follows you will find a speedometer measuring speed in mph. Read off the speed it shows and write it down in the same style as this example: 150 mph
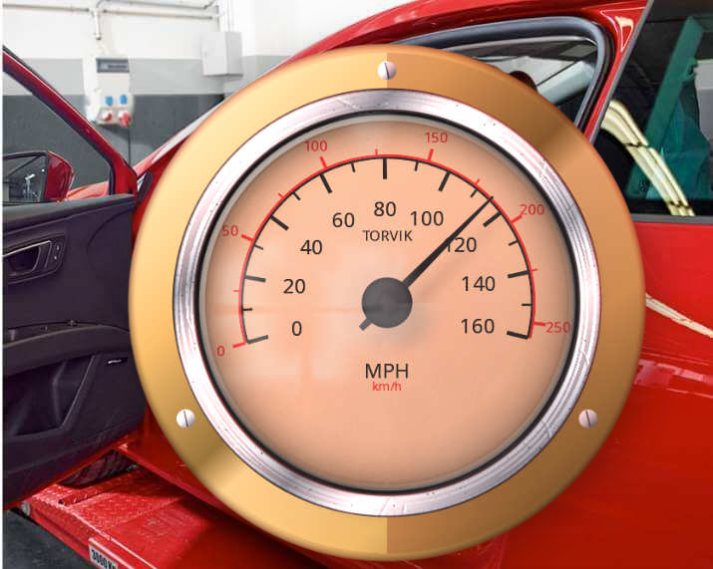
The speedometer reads 115 mph
